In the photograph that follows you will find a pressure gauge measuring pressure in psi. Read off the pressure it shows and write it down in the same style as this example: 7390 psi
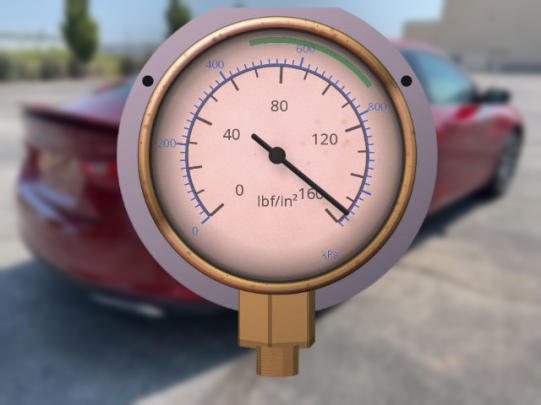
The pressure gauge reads 155 psi
